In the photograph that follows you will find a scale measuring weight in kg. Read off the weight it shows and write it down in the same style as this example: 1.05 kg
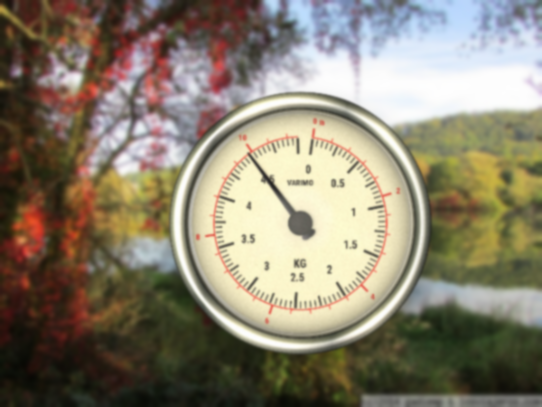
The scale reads 4.5 kg
